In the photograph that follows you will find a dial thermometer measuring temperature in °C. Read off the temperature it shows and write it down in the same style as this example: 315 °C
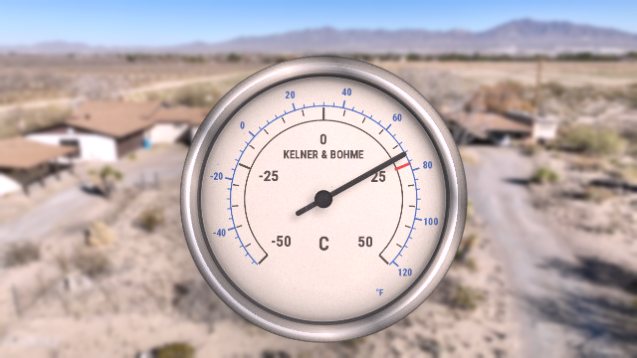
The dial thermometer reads 22.5 °C
